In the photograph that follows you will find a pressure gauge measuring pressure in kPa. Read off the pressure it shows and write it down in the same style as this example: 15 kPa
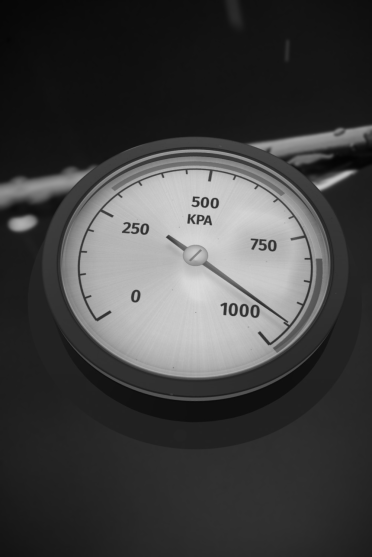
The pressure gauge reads 950 kPa
